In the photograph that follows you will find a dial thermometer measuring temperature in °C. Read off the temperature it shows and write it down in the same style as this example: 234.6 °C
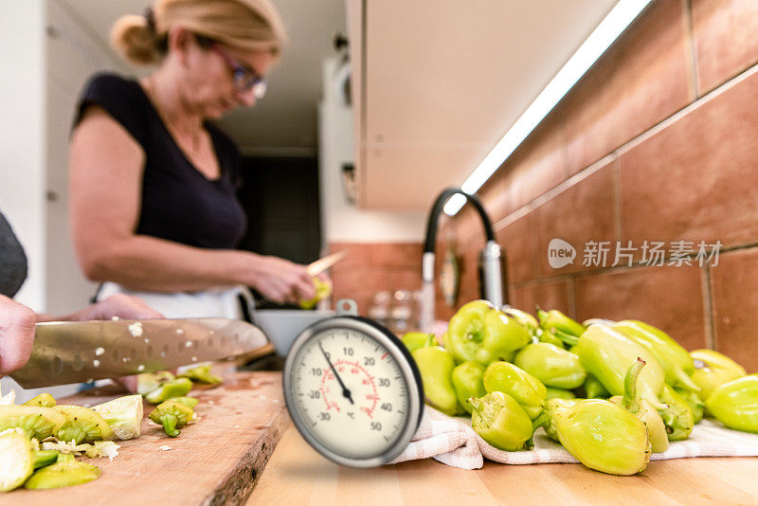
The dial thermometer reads 0 °C
